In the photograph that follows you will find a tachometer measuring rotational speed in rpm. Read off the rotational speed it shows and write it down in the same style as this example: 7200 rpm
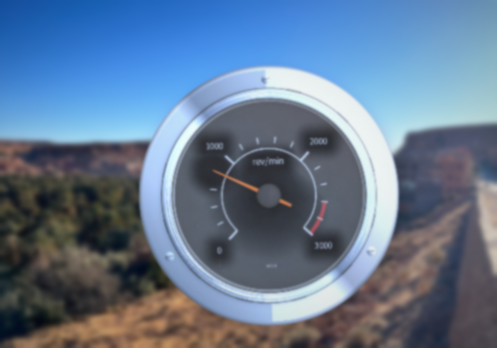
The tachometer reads 800 rpm
